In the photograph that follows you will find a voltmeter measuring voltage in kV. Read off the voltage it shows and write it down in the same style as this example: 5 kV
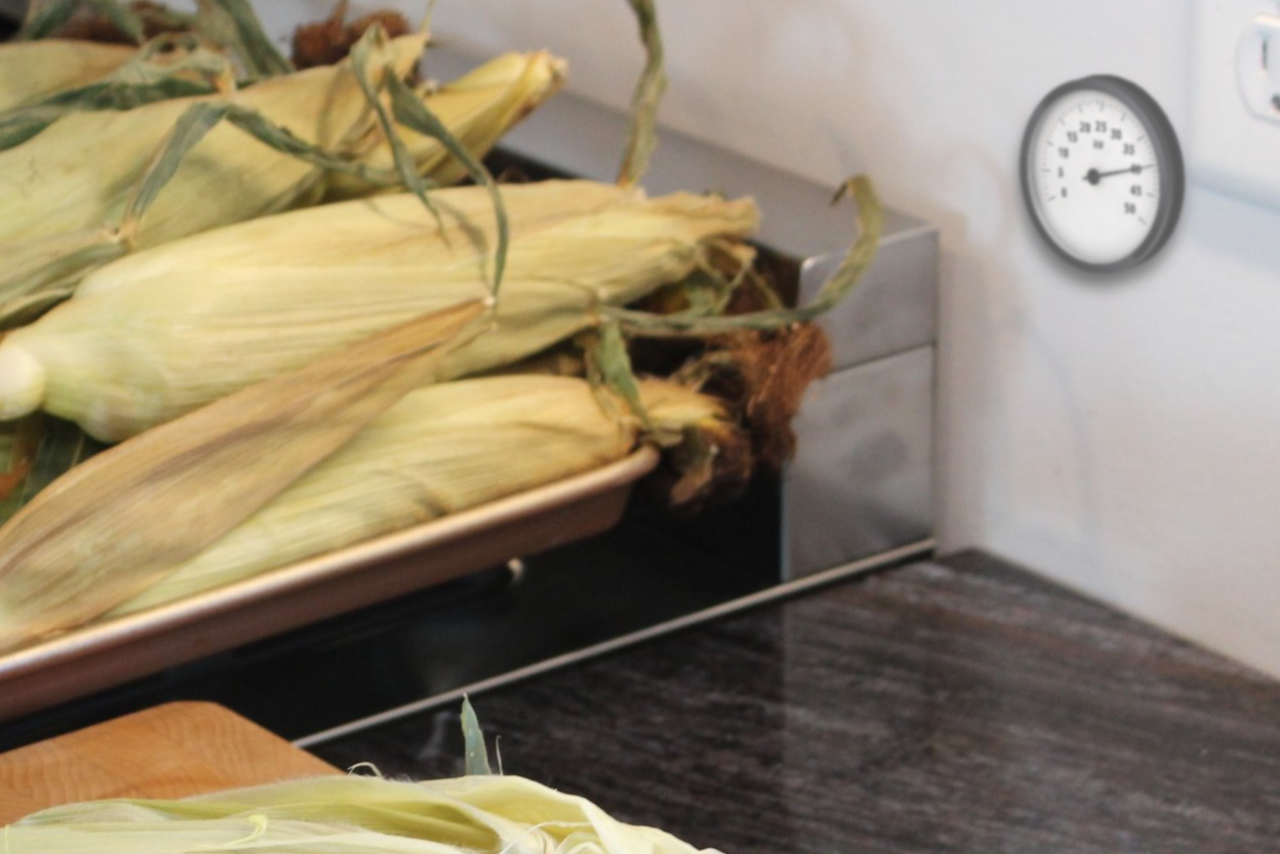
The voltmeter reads 40 kV
